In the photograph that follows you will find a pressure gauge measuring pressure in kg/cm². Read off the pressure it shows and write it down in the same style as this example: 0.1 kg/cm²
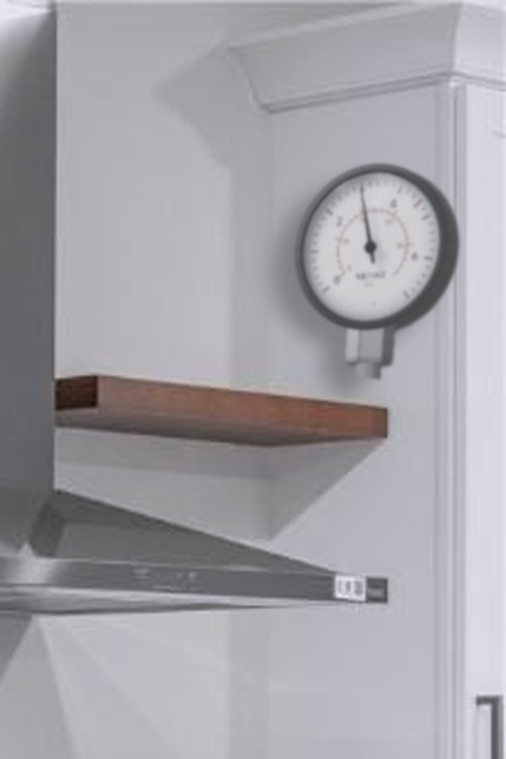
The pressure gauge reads 3 kg/cm²
